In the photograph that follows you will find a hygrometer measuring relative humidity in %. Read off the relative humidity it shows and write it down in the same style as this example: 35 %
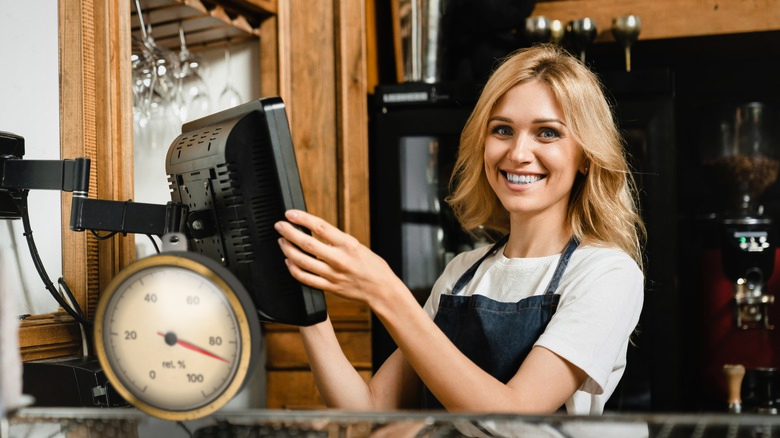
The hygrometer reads 86 %
